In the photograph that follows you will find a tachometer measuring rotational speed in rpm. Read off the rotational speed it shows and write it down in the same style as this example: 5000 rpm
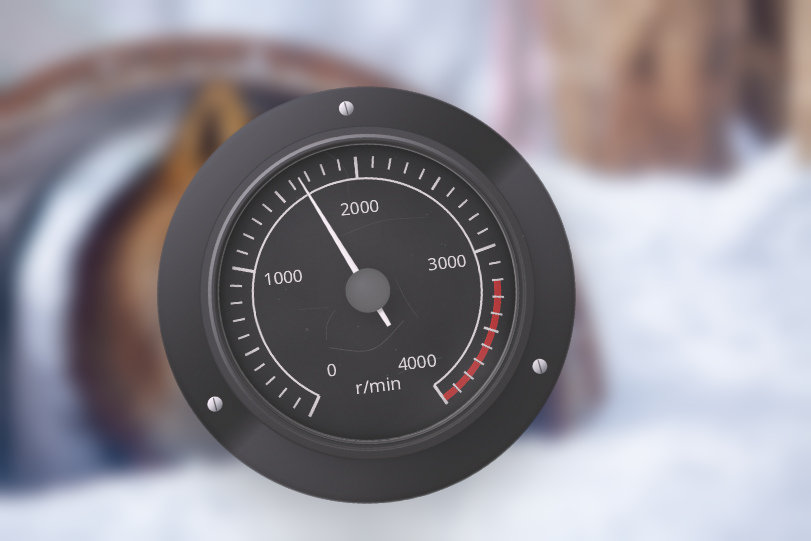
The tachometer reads 1650 rpm
